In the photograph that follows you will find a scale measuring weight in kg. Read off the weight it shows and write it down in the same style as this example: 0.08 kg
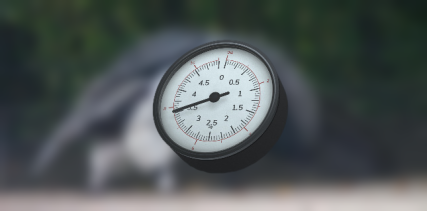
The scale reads 3.5 kg
